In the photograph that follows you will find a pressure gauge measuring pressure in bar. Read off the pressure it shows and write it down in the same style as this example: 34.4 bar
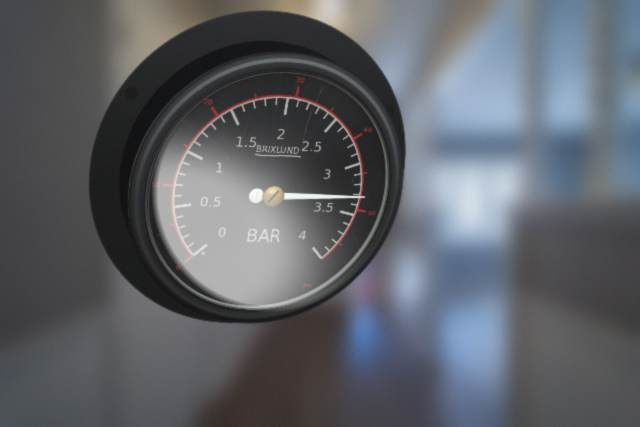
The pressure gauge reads 3.3 bar
